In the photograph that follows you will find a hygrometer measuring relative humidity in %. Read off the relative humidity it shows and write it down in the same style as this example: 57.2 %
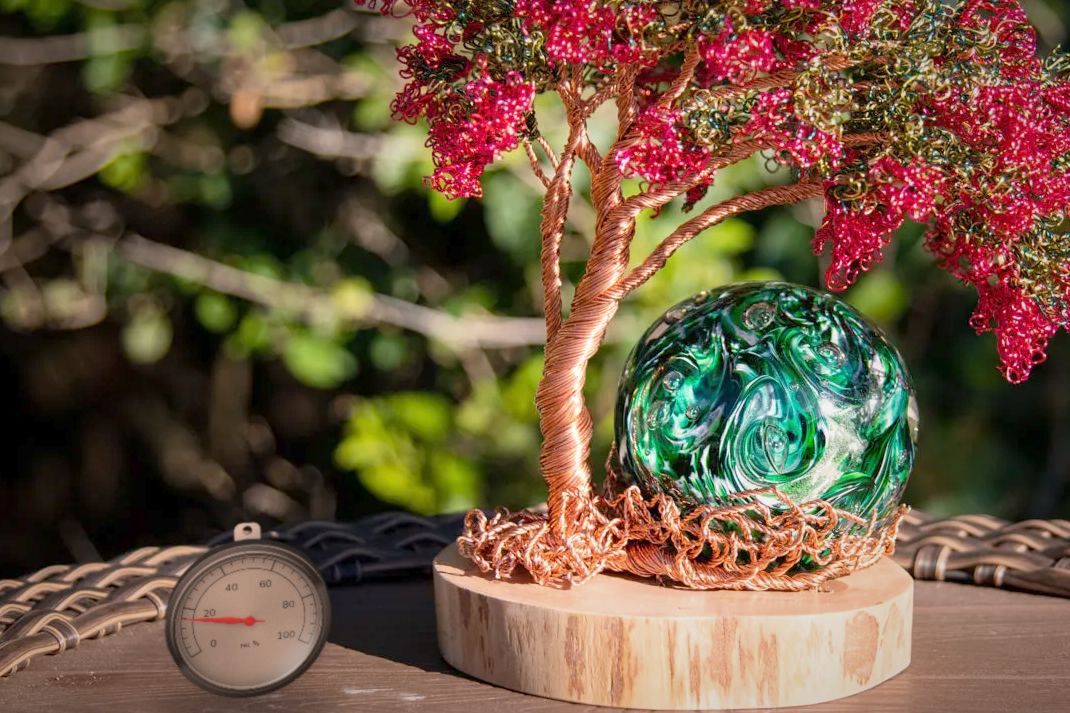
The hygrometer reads 16 %
